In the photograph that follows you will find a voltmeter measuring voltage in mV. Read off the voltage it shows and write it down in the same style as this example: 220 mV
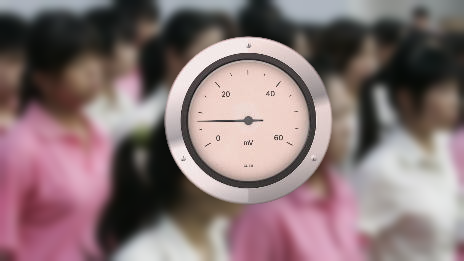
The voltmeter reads 7.5 mV
